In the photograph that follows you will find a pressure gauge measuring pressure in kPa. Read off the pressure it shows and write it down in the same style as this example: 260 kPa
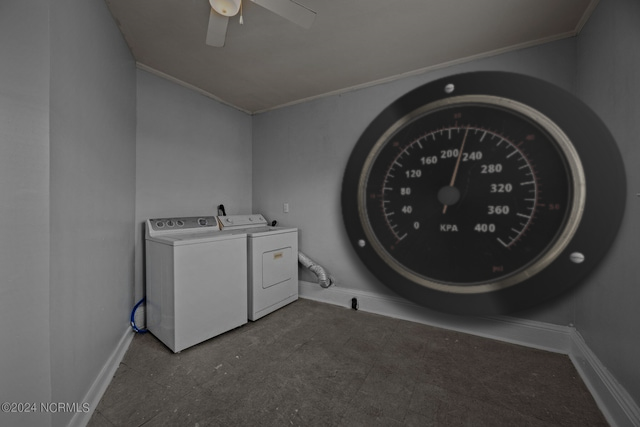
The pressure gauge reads 220 kPa
